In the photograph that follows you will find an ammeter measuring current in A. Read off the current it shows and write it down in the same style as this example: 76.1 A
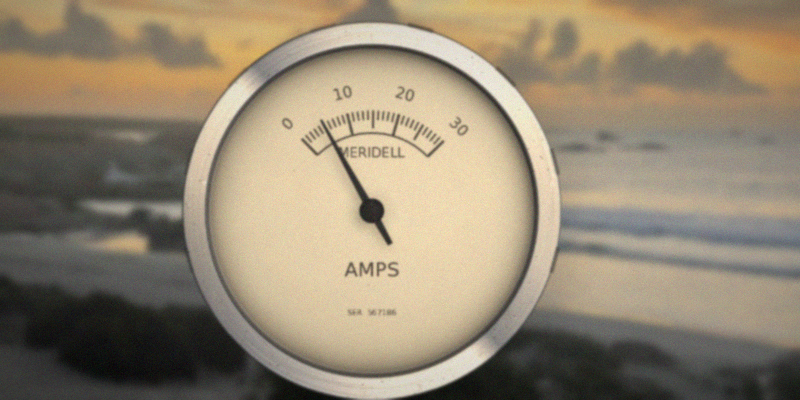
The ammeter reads 5 A
